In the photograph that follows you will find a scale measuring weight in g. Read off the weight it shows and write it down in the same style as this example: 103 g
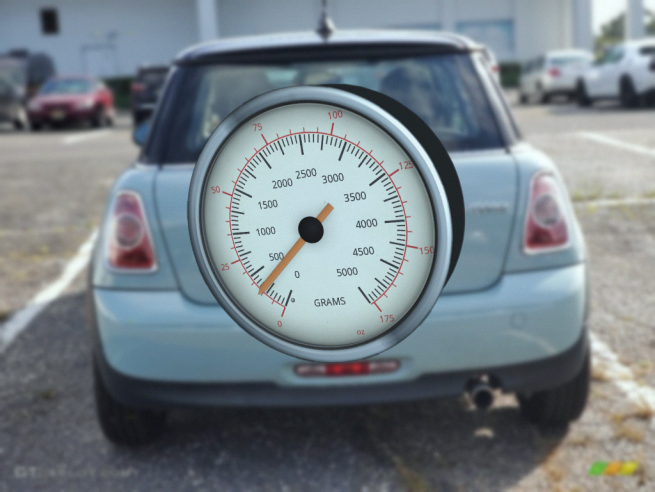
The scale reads 300 g
